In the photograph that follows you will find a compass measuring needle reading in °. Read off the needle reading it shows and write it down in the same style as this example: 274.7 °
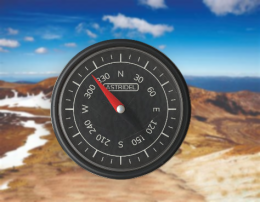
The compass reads 320 °
